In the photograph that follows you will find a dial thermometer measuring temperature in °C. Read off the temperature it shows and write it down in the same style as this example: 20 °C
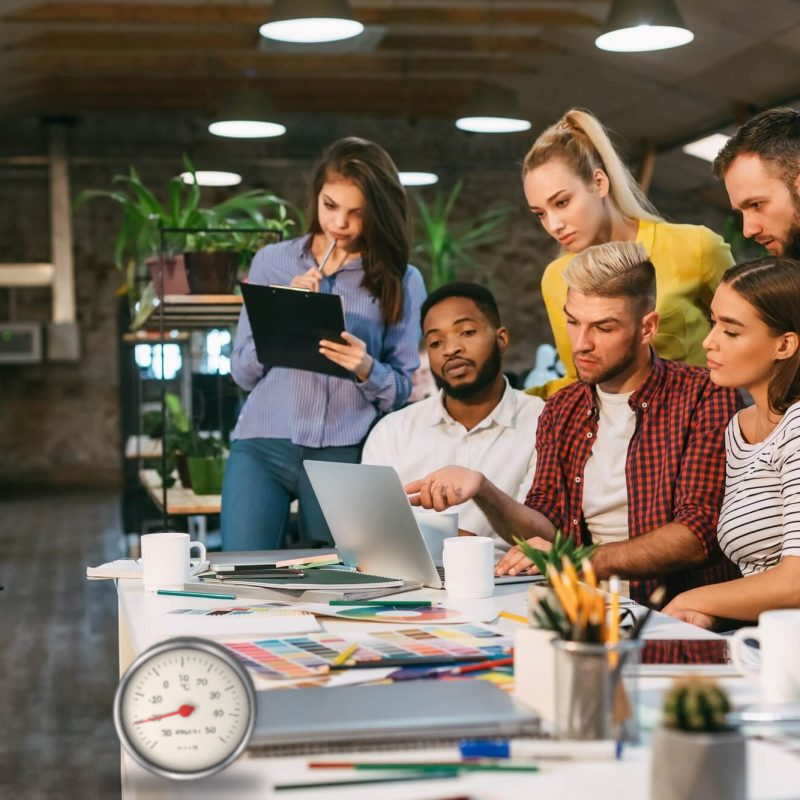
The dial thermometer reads -20 °C
